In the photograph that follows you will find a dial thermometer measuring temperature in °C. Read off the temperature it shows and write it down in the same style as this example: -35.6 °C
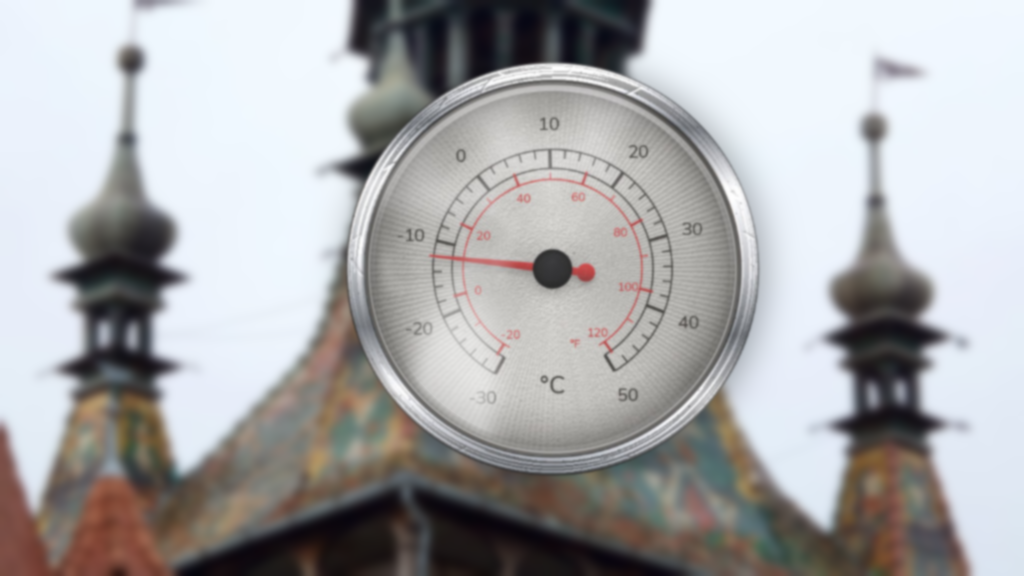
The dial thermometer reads -12 °C
